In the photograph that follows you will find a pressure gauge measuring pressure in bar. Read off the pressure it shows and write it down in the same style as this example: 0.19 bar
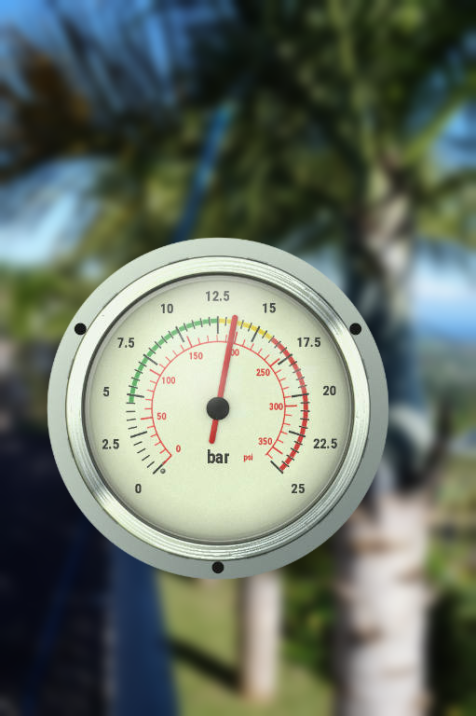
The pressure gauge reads 13.5 bar
